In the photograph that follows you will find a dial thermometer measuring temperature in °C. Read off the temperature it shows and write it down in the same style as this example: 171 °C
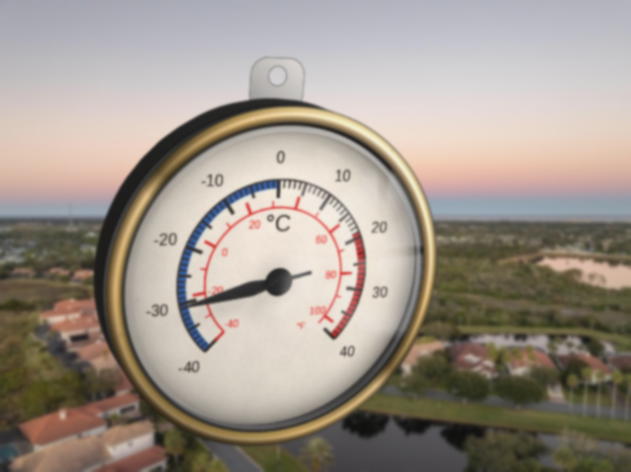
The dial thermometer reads -30 °C
